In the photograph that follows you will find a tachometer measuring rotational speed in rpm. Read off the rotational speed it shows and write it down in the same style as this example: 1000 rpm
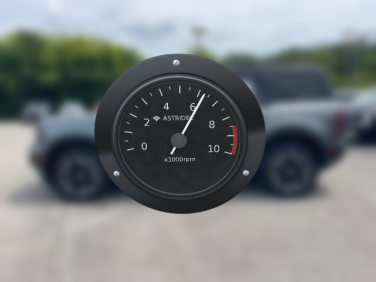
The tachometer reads 6250 rpm
